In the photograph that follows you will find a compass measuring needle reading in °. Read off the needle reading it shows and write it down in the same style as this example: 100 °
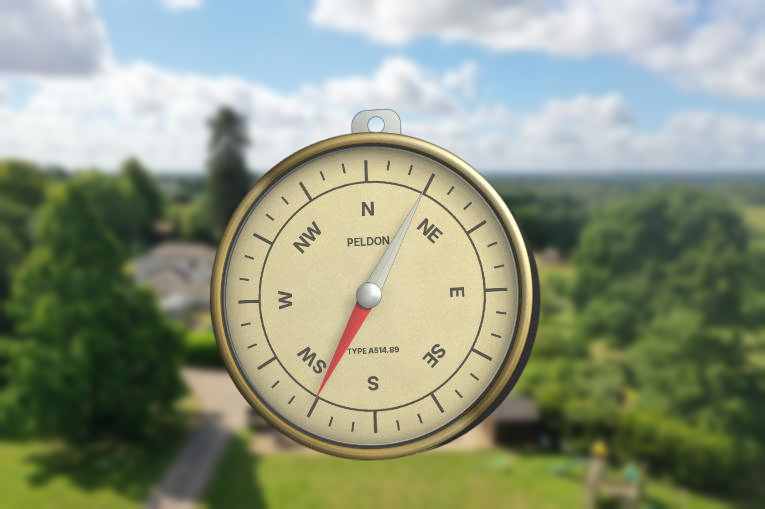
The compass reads 210 °
